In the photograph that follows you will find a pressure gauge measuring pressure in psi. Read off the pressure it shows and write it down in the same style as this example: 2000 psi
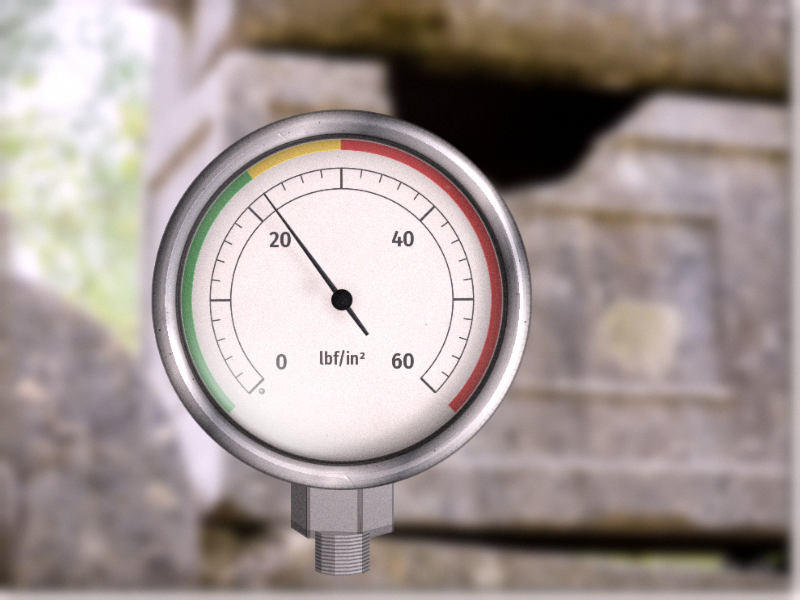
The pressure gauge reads 22 psi
